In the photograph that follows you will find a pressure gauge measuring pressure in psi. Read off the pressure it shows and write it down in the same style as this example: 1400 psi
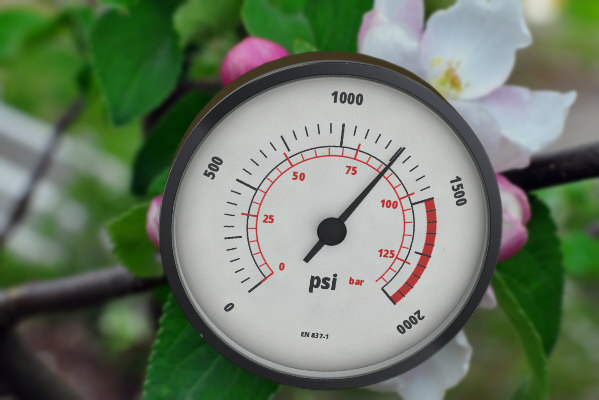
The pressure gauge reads 1250 psi
